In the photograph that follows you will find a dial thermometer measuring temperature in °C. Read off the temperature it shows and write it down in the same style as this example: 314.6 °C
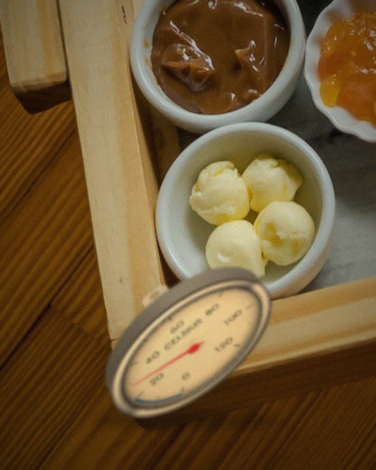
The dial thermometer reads 30 °C
